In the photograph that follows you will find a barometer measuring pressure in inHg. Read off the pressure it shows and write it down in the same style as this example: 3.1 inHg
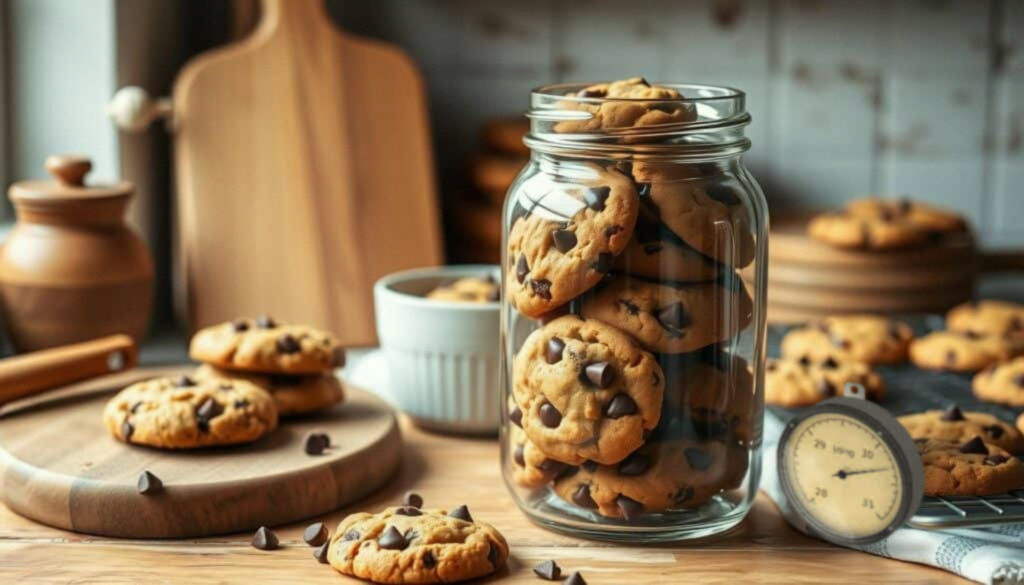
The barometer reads 30.3 inHg
